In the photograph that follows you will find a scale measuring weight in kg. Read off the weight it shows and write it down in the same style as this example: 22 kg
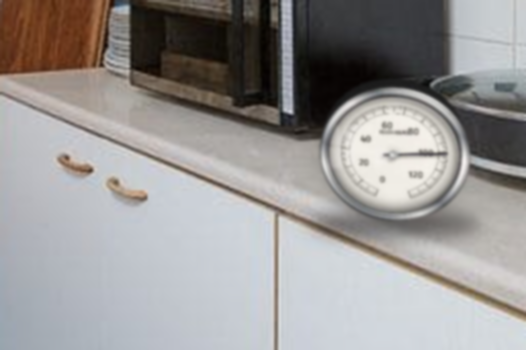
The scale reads 100 kg
